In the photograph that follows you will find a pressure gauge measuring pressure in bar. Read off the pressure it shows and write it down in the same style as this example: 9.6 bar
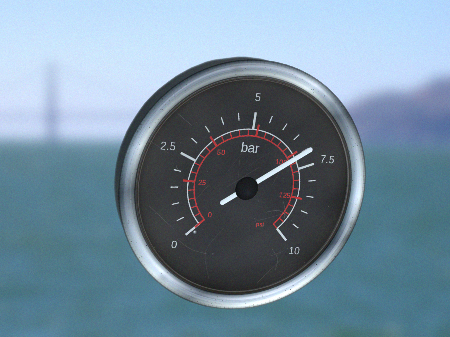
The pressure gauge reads 7 bar
